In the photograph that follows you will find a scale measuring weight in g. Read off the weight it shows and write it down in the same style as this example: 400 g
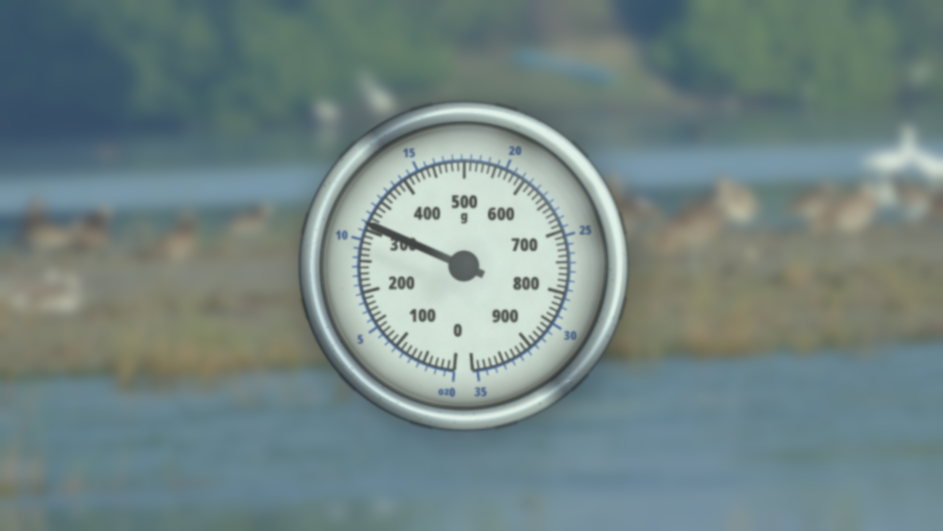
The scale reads 310 g
